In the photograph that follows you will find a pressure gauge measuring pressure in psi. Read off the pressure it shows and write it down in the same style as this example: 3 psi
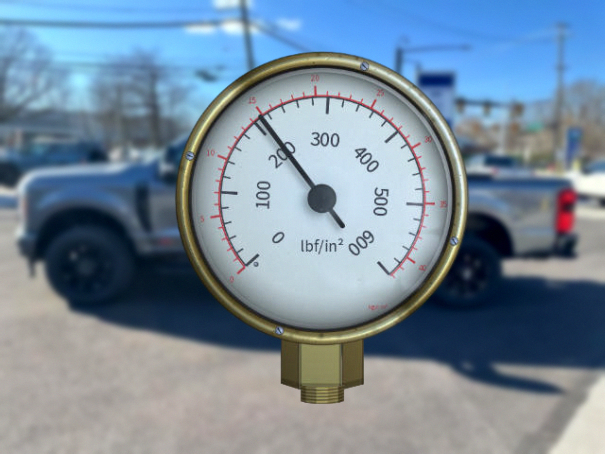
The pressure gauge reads 210 psi
